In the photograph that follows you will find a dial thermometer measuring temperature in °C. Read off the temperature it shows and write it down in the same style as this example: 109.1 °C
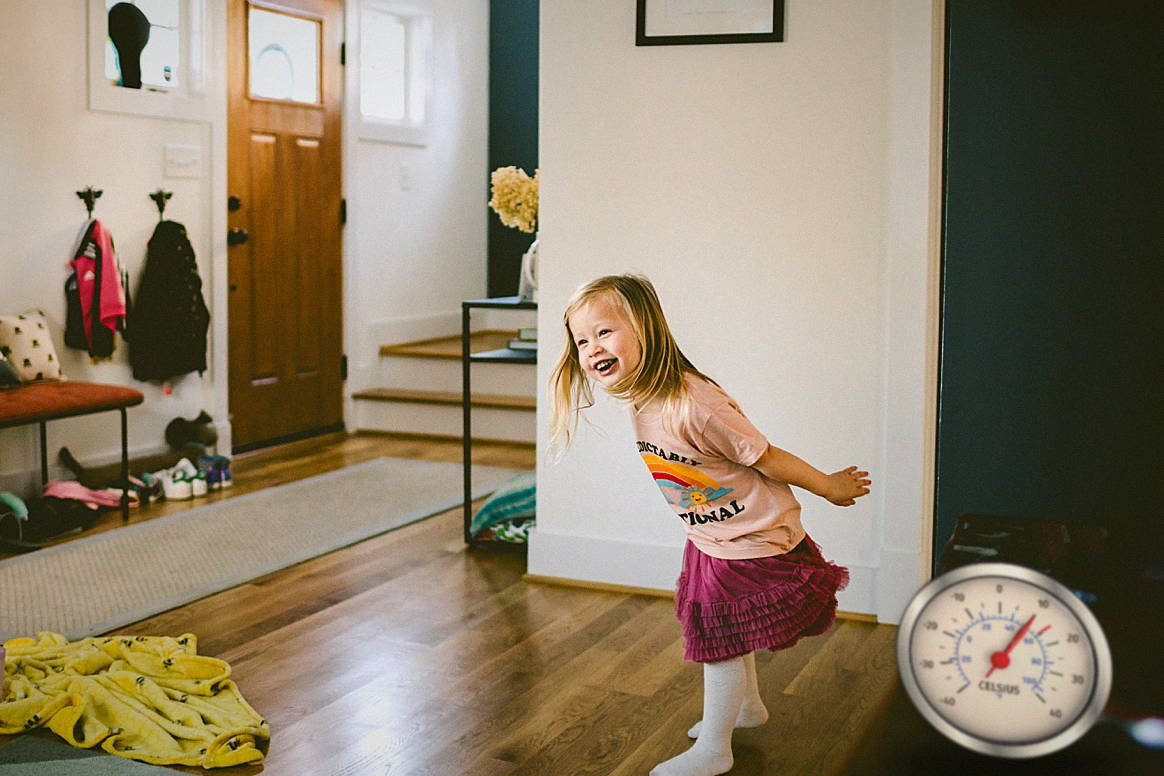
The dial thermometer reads 10 °C
